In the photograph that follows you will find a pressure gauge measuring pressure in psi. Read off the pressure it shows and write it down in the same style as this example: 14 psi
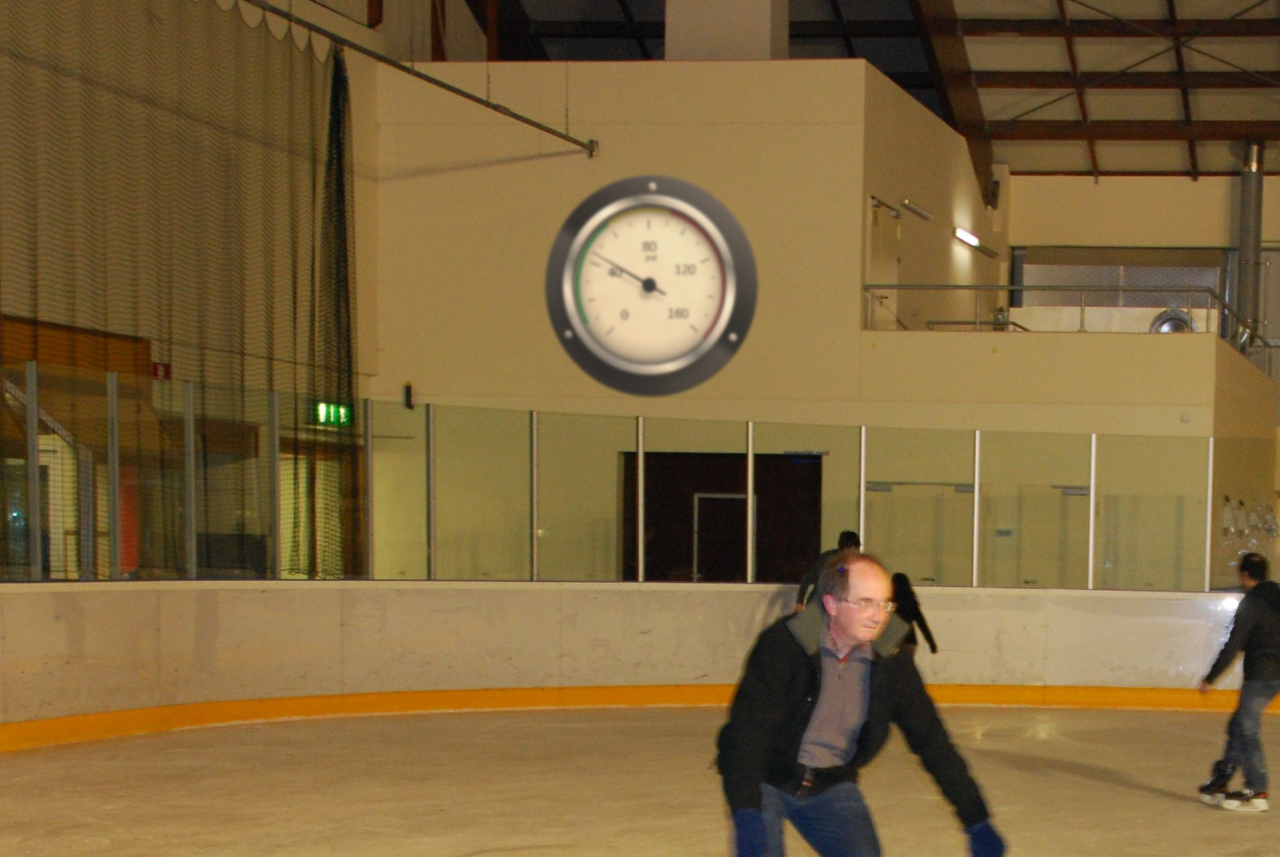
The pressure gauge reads 45 psi
